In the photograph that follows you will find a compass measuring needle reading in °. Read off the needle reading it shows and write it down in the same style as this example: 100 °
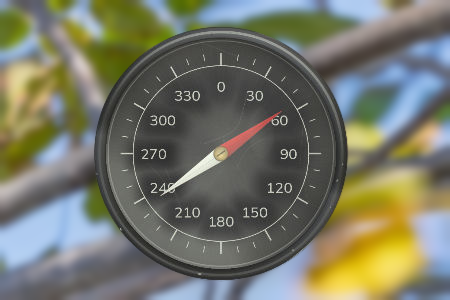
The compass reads 55 °
